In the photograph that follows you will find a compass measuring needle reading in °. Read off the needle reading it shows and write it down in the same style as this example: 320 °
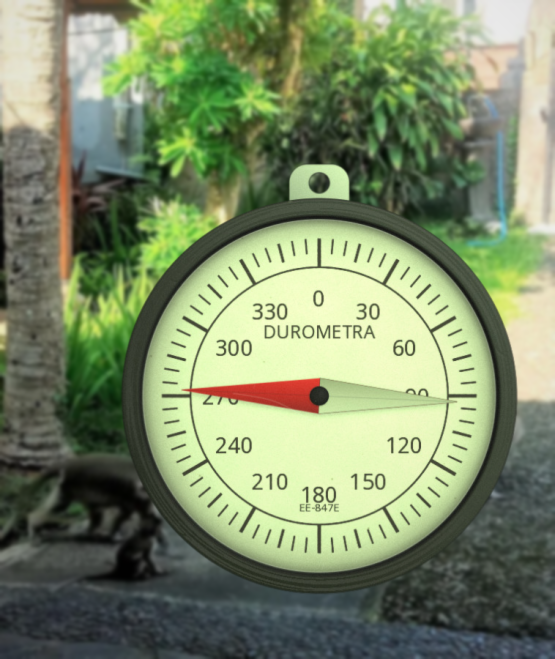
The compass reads 272.5 °
